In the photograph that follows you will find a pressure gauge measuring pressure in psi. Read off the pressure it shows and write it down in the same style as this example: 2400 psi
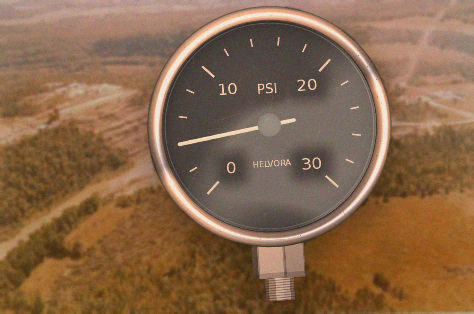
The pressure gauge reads 4 psi
